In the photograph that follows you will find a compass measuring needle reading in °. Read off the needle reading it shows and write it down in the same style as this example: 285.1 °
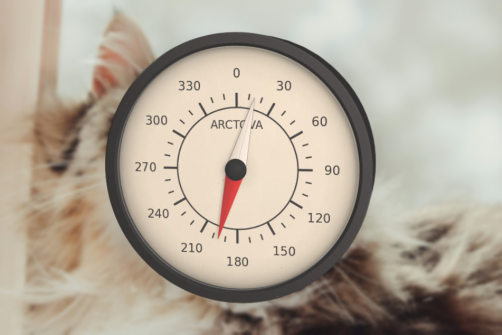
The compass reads 195 °
